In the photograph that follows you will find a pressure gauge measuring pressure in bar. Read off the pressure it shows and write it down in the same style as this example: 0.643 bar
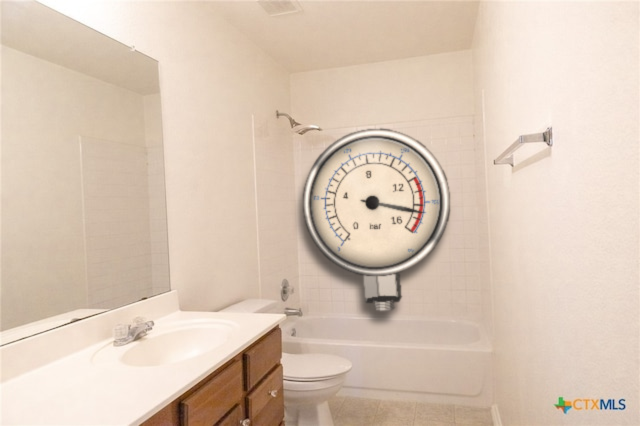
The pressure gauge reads 14.5 bar
